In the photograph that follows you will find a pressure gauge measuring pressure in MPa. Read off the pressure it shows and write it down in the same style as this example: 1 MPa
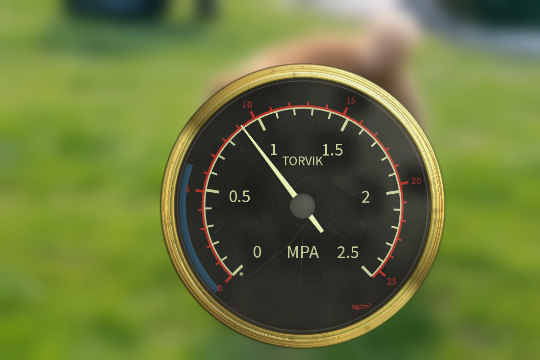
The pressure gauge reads 0.9 MPa
